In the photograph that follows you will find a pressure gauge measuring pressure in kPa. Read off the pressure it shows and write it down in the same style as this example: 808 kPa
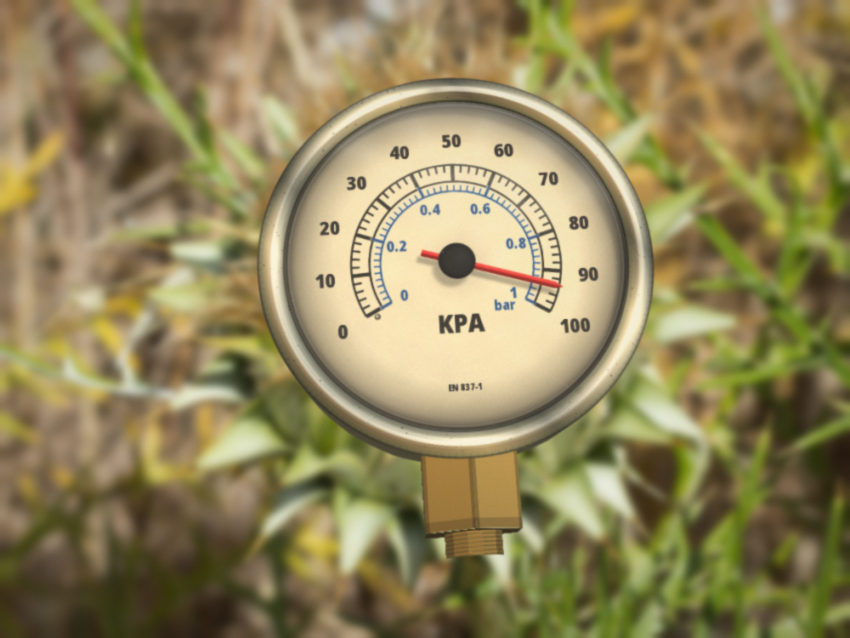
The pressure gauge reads 94 kPa
